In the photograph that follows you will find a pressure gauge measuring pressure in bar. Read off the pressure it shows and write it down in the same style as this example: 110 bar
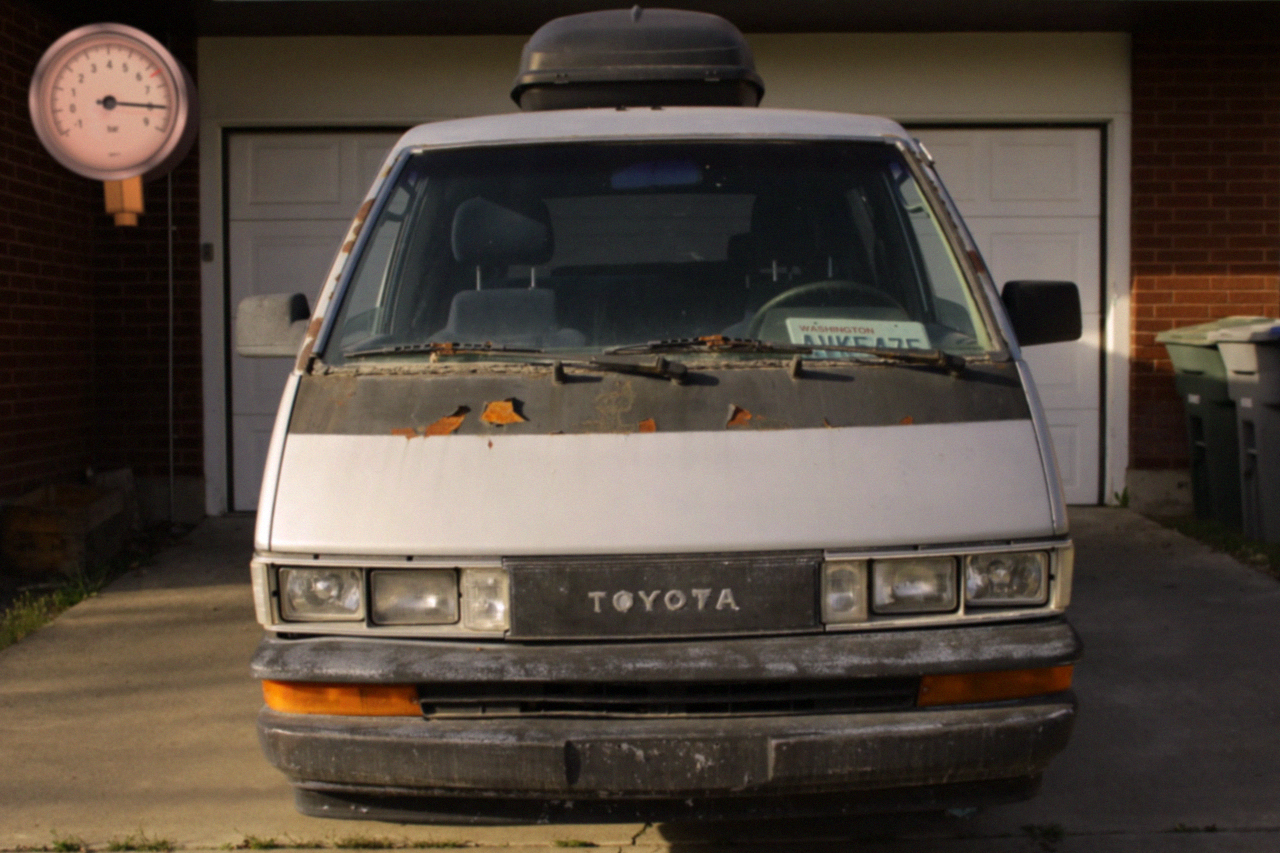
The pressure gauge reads 8 bar
